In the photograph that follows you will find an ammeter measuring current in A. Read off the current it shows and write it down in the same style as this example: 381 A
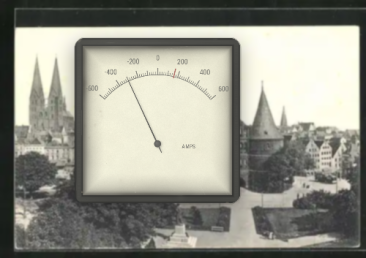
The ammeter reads -300 A
